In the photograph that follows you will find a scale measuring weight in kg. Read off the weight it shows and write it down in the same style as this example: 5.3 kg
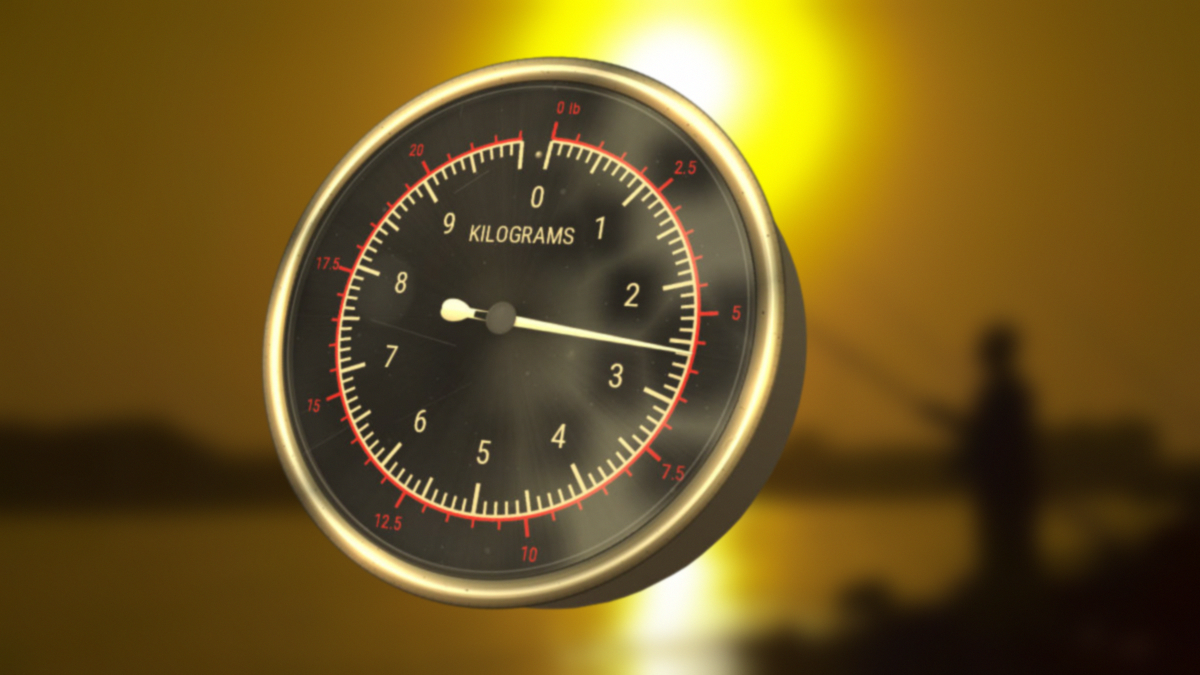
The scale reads 2.6 kg
